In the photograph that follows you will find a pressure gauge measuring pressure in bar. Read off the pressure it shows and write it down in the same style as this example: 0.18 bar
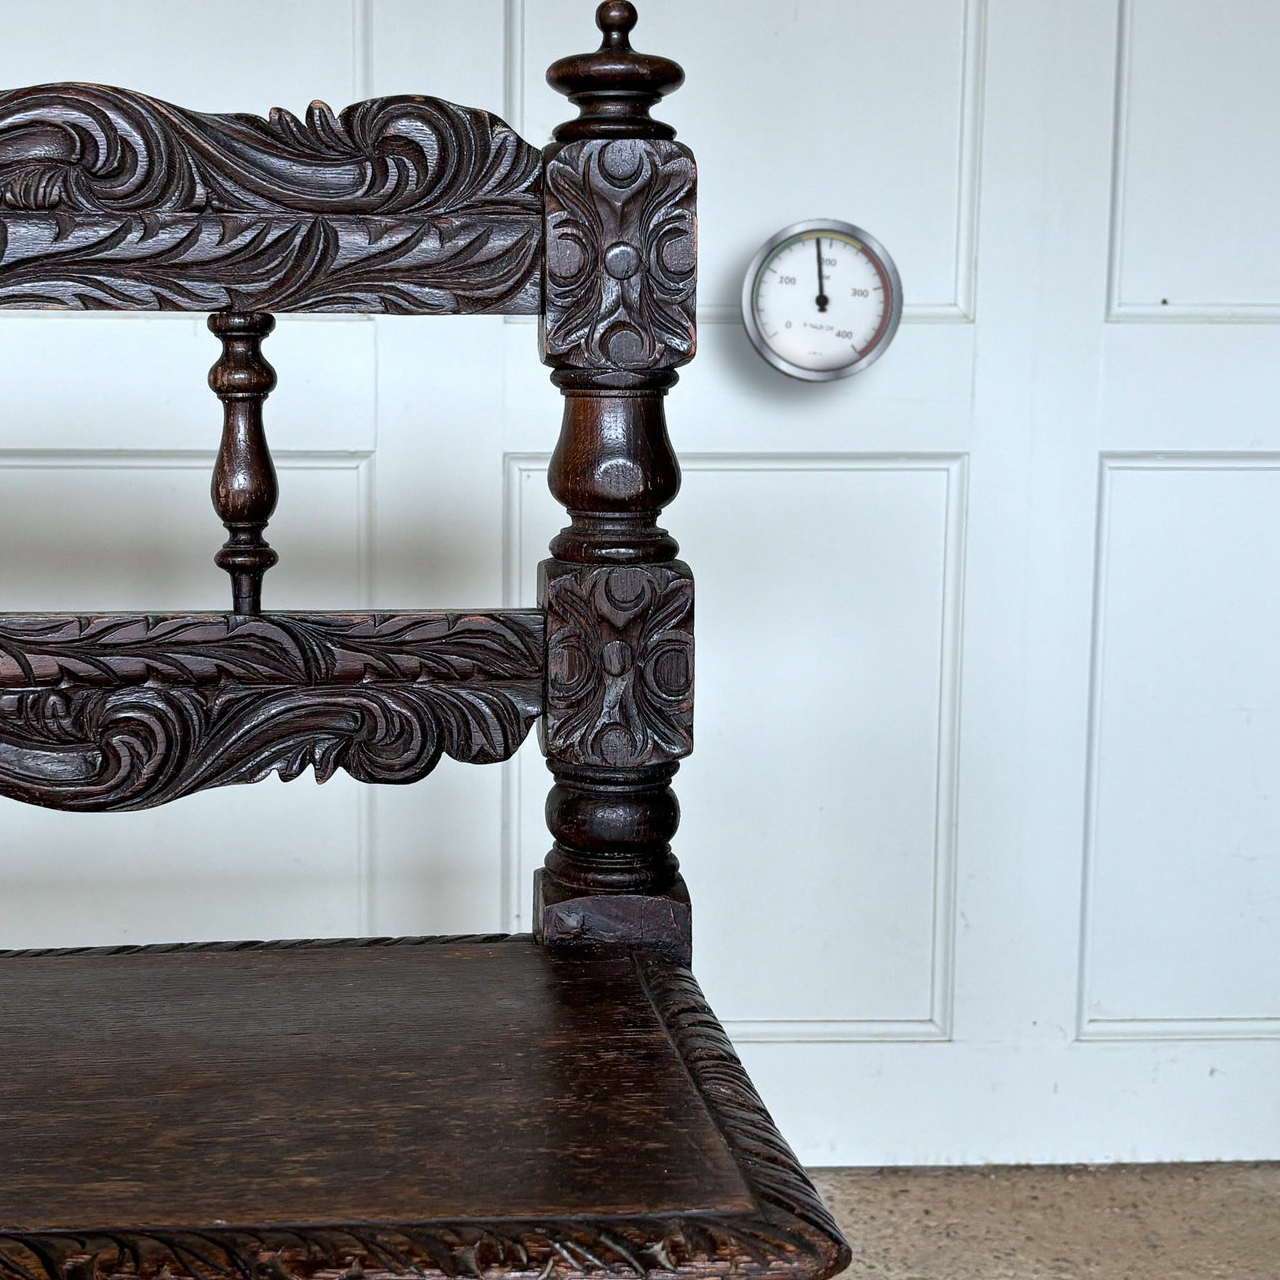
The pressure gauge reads 180 bar
